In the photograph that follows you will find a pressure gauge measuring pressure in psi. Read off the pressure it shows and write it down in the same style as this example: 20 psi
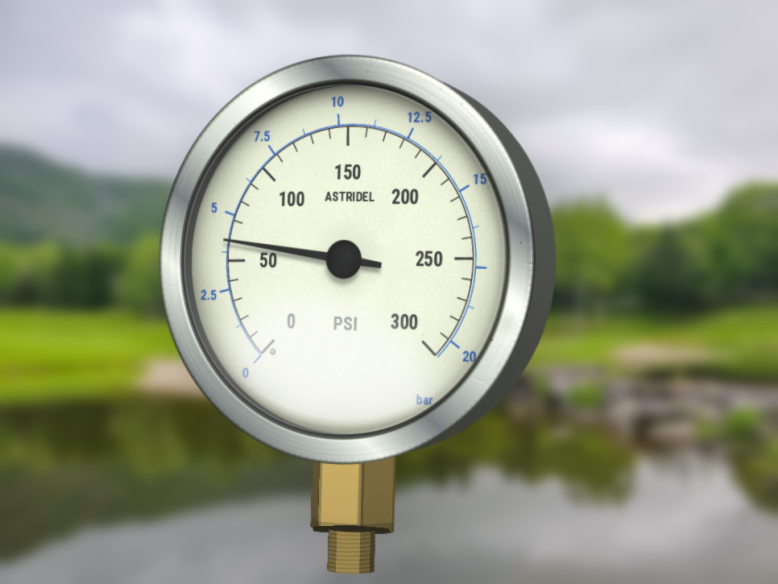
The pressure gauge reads 60 psi
